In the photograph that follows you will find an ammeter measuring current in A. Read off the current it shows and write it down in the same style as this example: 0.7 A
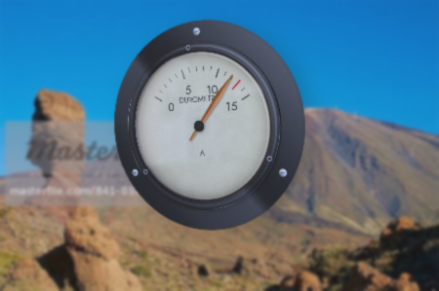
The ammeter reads 12 A
